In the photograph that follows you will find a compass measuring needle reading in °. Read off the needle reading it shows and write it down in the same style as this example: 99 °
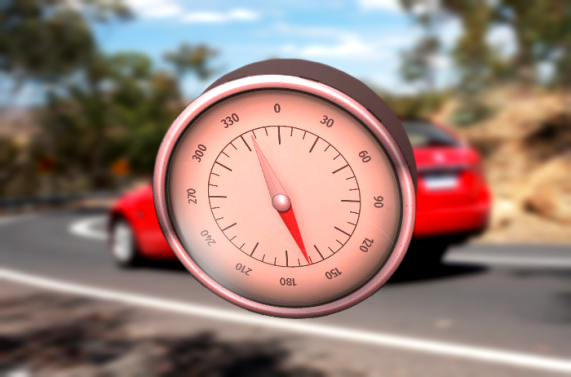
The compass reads 160 °
